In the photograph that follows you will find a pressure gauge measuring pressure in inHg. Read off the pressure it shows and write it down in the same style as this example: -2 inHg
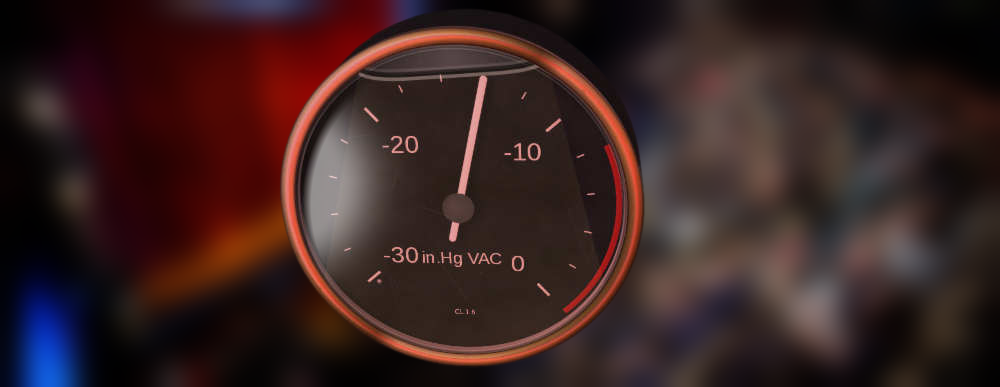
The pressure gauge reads -14 inHg
